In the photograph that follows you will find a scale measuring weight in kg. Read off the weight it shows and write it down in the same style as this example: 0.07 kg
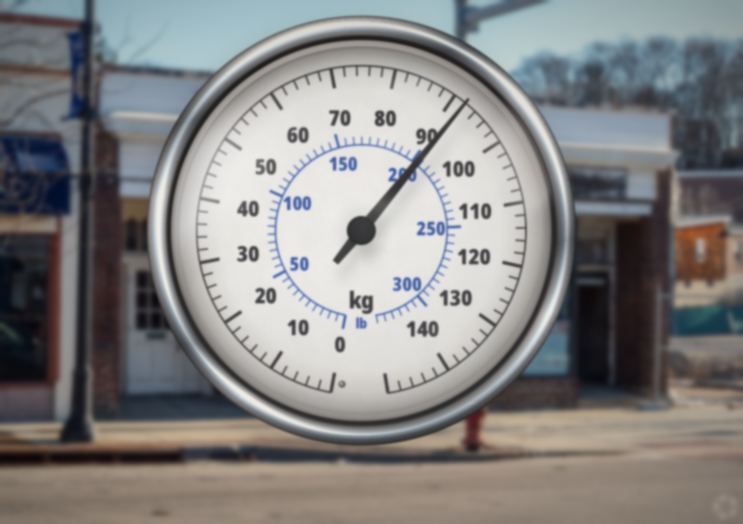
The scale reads 92 kg
